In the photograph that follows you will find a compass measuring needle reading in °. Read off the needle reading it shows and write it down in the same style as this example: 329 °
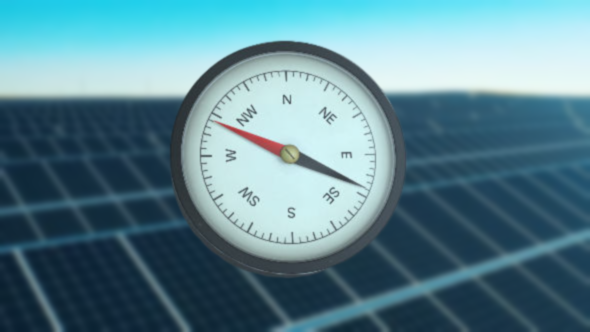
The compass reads 295 °
